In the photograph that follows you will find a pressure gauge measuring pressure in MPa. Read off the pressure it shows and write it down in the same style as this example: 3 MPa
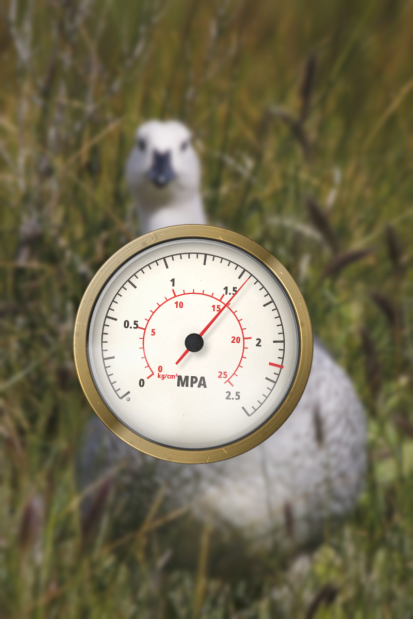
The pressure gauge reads 1.55 MPa
